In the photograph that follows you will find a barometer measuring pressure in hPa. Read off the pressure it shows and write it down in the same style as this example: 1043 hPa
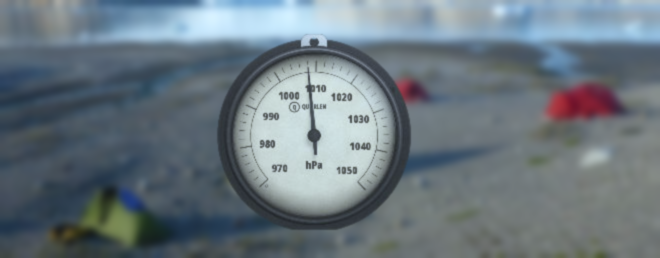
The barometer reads 1008 hPa
